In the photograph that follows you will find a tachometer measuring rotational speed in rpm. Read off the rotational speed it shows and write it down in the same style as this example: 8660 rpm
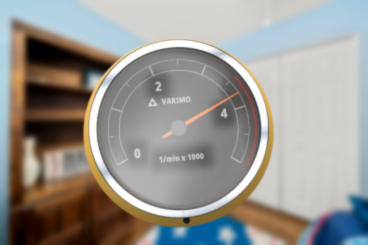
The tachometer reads 3750 rpm
